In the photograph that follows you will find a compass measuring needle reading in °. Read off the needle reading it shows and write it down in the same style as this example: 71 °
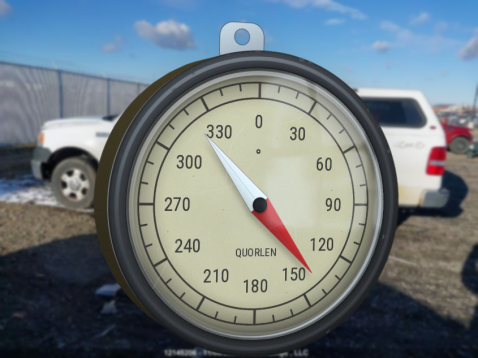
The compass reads 140 °
